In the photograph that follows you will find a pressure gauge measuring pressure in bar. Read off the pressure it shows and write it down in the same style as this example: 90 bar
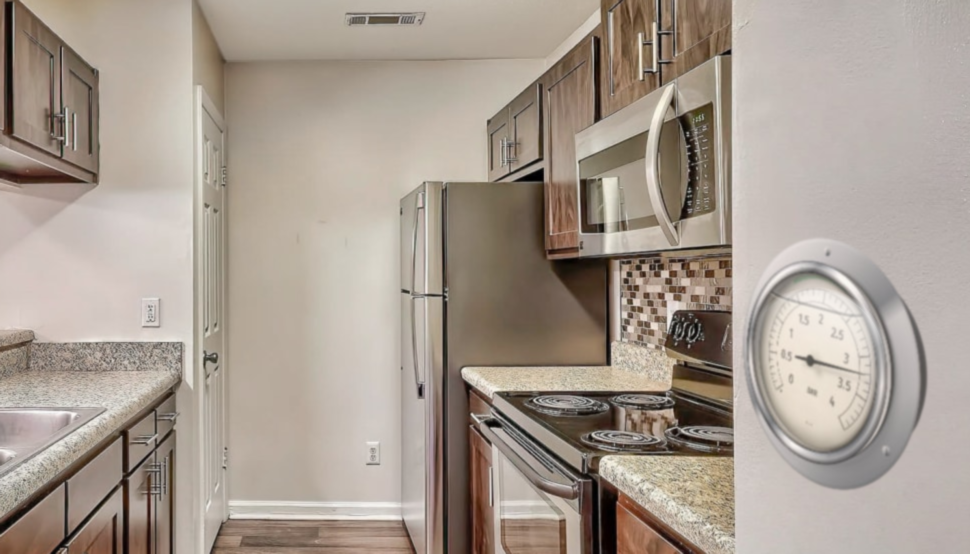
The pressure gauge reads 3.2 bar
